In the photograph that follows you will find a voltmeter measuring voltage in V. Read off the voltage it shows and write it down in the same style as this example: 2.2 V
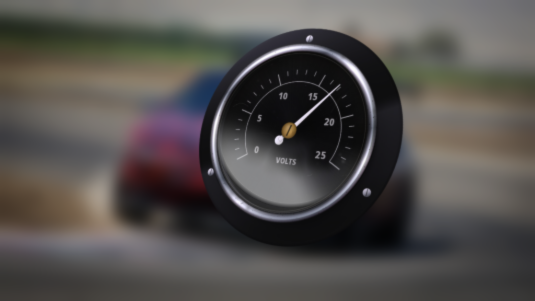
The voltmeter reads 17 V
